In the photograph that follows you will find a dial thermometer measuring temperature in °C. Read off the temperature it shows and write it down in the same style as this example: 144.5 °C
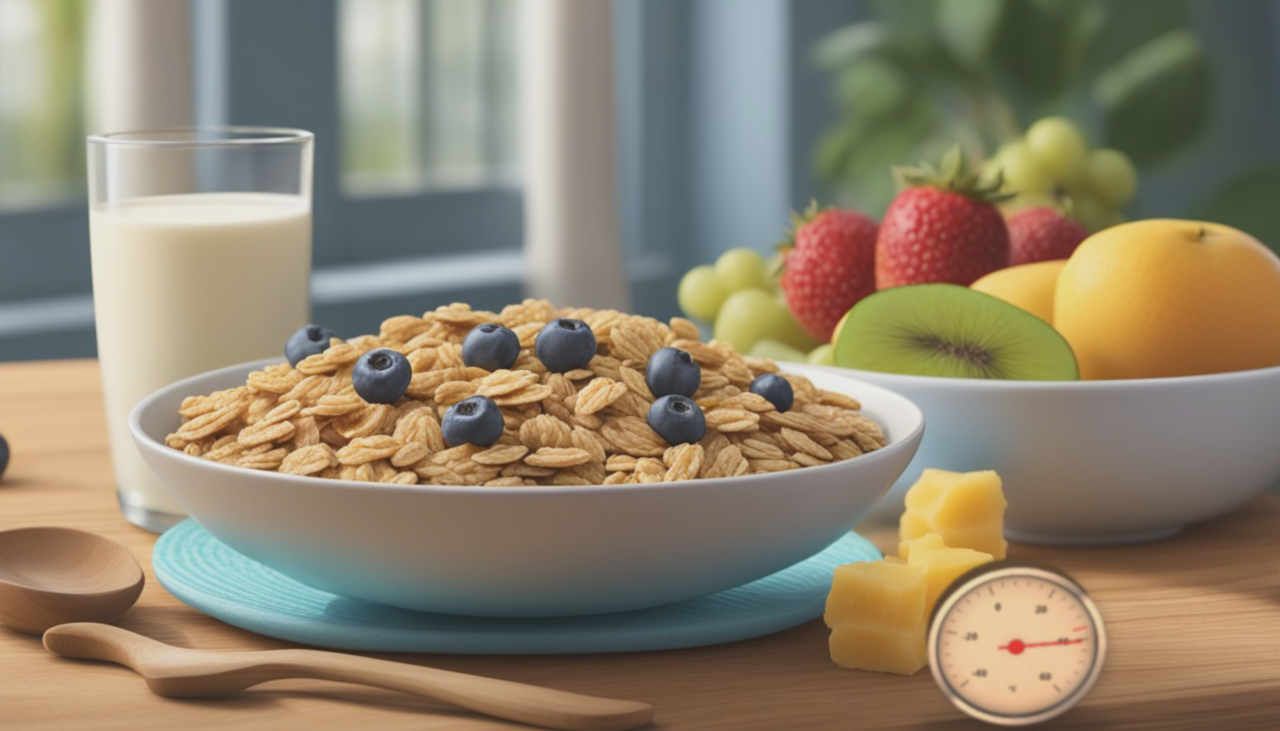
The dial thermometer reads 40 °C
